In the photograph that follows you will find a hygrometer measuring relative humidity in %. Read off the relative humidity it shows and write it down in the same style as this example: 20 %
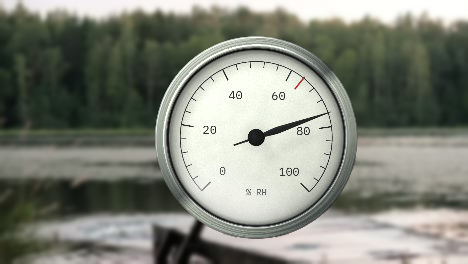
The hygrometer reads 76 %
